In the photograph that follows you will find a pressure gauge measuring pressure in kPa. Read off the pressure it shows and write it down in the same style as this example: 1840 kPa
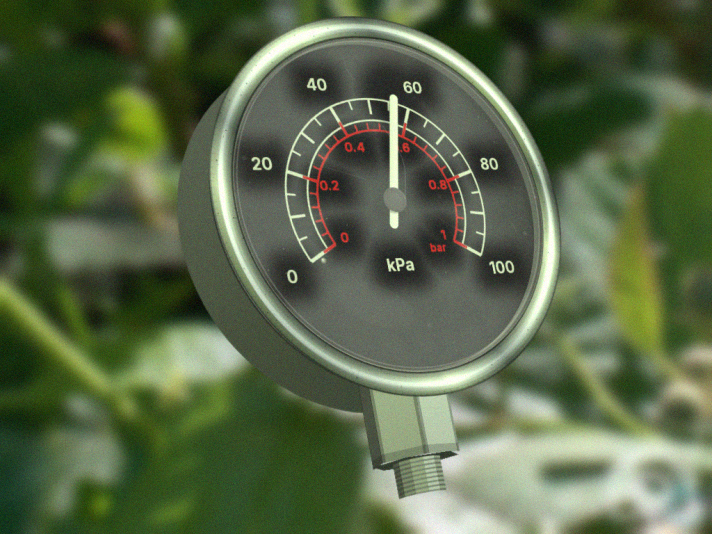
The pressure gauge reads 55 kPa
